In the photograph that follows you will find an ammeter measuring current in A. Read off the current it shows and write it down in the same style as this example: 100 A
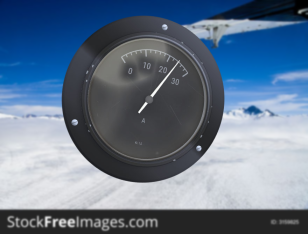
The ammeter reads 24 A
